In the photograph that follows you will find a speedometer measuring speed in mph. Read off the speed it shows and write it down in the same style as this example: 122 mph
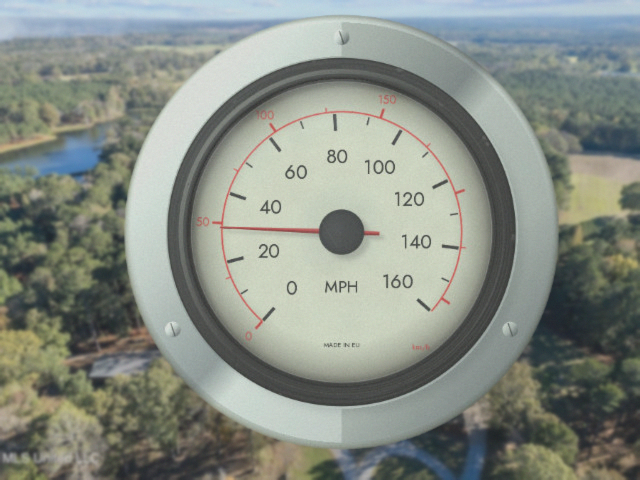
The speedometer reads 30 mph
